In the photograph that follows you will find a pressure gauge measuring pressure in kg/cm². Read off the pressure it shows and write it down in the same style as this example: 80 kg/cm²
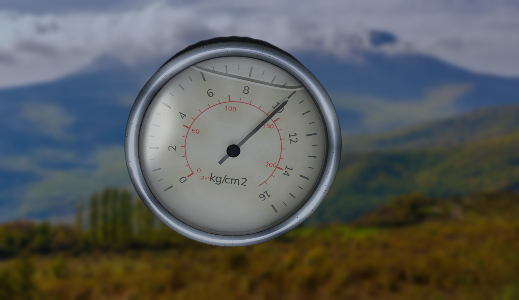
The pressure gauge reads 10 kg/cm²
